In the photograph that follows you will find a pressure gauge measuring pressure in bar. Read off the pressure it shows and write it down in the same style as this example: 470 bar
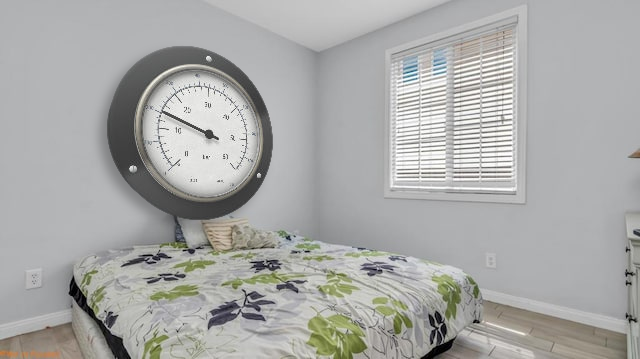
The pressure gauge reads 14 bar
